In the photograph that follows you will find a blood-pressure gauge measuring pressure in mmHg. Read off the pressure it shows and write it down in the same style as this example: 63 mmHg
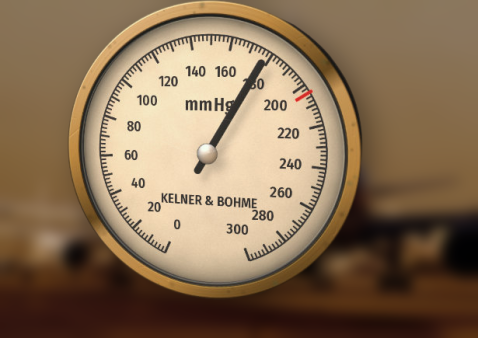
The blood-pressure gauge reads 178 mmHg
